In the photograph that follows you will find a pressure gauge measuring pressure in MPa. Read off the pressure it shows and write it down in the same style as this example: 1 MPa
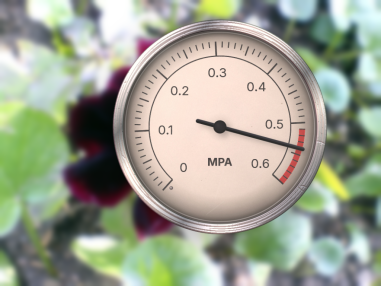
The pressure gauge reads 0.54 MPa
